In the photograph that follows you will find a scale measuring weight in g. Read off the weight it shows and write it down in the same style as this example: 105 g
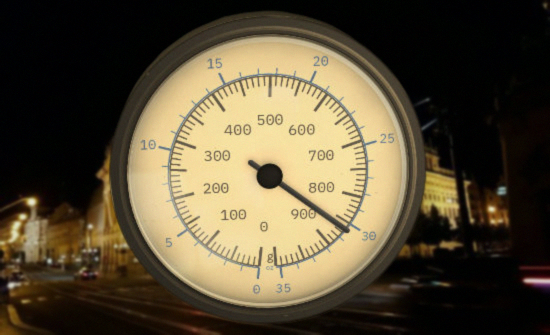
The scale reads 860 g
